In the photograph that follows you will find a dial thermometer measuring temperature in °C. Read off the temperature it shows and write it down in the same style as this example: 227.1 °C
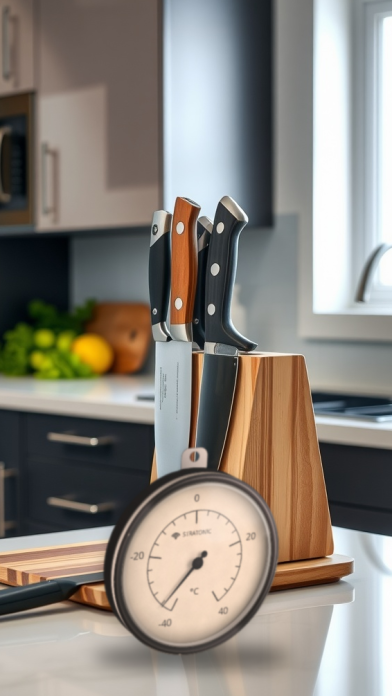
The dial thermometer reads -36 °C
